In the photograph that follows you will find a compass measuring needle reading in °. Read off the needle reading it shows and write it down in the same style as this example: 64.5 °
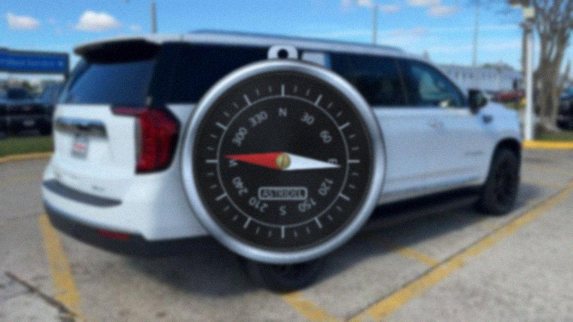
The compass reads 275 °
